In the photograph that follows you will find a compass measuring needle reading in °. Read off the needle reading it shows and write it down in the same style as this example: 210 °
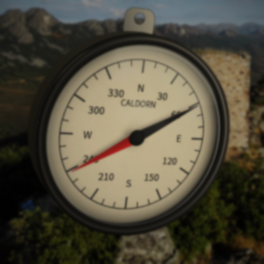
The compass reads 240 °
